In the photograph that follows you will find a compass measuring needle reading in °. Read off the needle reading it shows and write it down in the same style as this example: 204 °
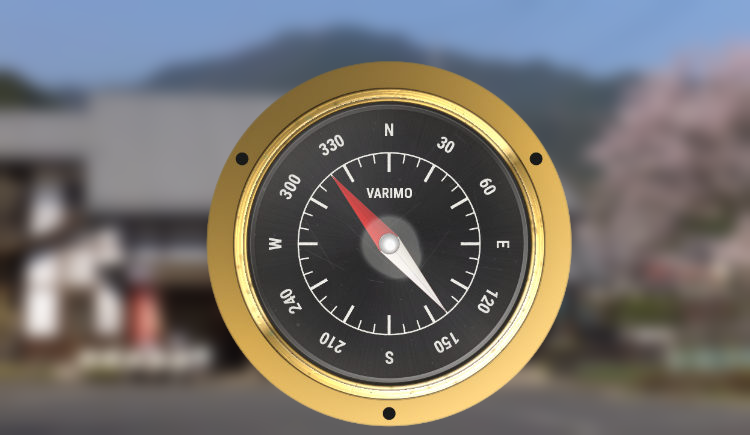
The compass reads 320 °
